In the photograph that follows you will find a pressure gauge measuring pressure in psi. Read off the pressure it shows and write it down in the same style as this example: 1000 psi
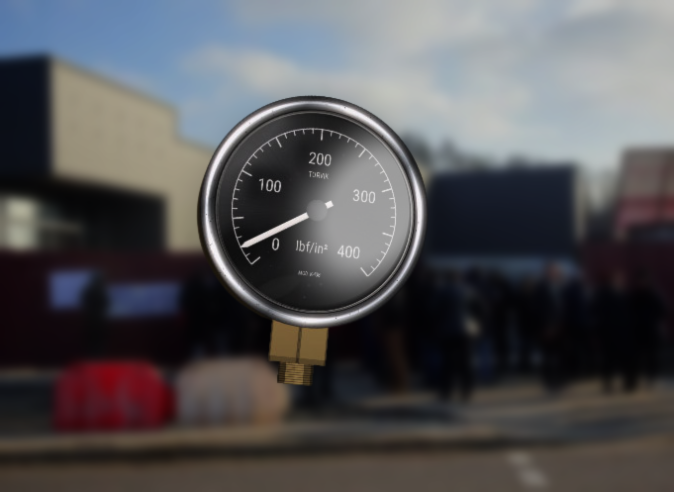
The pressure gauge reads 20 psi
